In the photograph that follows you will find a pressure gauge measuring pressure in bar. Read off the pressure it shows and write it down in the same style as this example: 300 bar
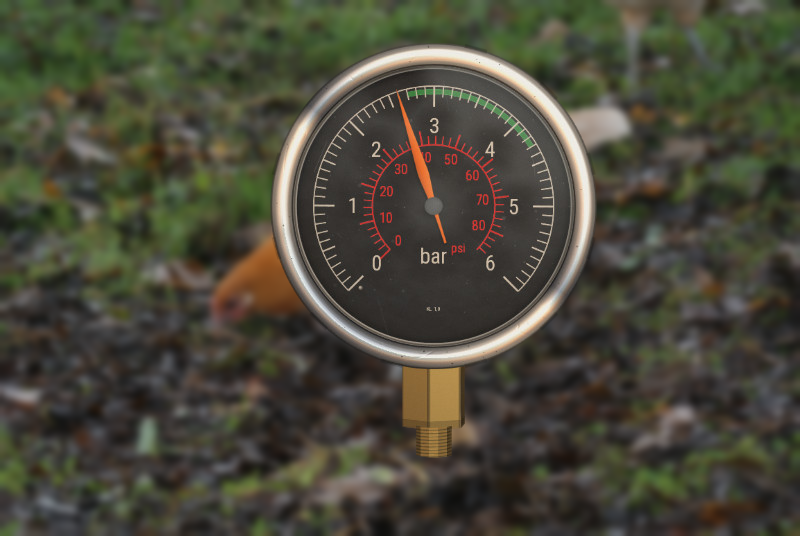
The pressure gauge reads 2.6 bar
